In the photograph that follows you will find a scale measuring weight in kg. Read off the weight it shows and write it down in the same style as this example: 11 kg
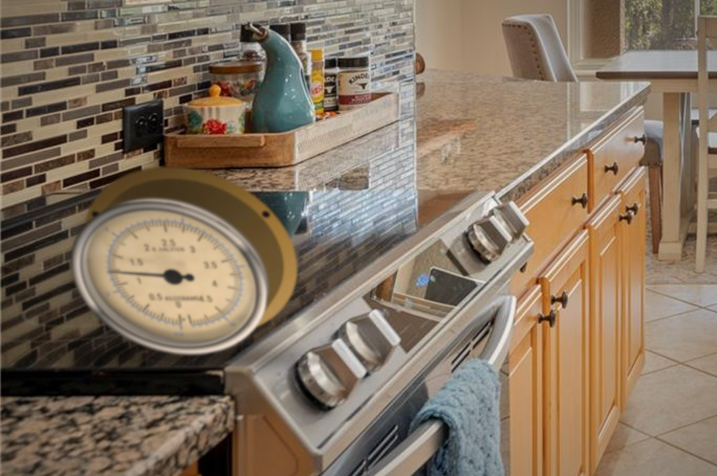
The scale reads 1.25 kg
